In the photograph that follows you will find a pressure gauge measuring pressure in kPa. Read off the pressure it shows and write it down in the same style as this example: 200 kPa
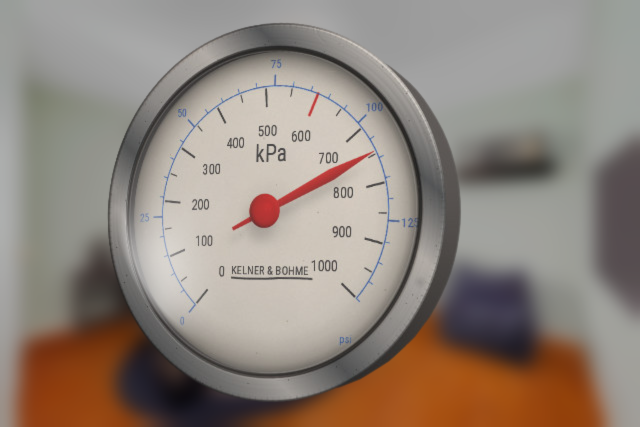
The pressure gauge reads 750 kPa
